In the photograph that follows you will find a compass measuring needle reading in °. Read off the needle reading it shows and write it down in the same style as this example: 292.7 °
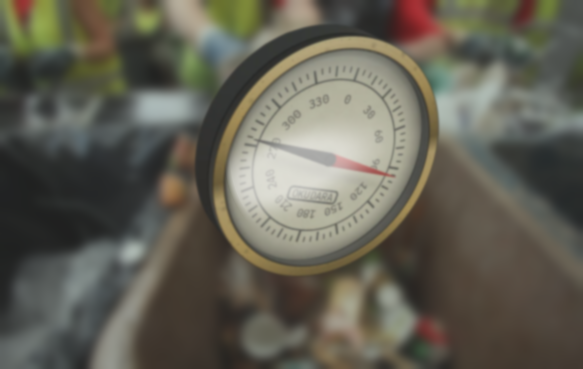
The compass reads 95 °
